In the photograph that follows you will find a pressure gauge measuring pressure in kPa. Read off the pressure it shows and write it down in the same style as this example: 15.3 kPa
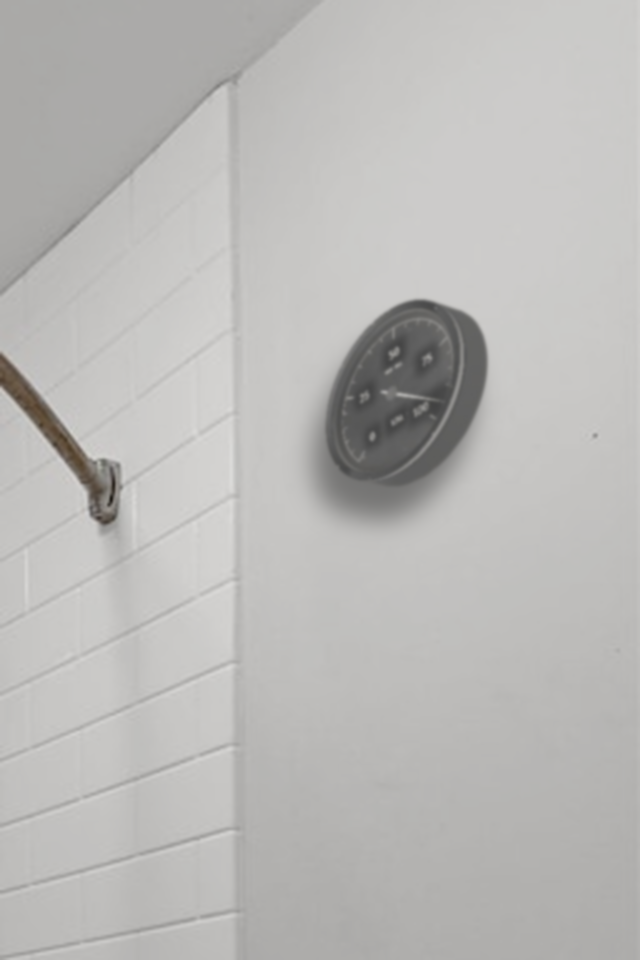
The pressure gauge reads 95 kPa
